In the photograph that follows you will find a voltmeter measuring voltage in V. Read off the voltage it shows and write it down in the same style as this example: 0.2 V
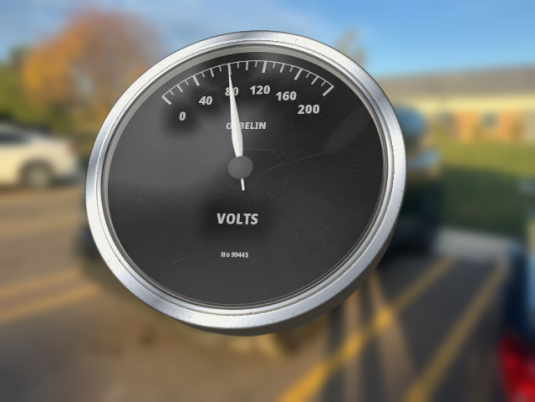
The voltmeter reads 80 V
